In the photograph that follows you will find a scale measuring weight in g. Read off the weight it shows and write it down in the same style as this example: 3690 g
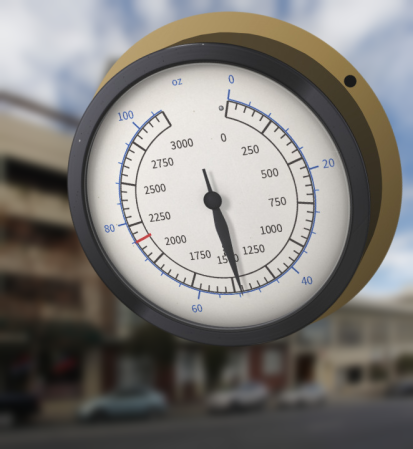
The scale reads 1450 g
